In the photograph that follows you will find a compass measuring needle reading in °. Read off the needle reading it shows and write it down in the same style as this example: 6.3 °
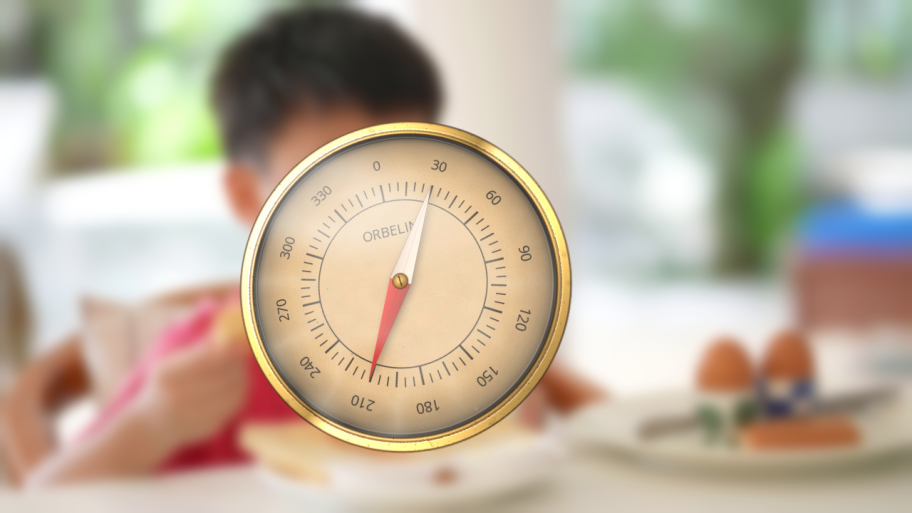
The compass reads 210 °
